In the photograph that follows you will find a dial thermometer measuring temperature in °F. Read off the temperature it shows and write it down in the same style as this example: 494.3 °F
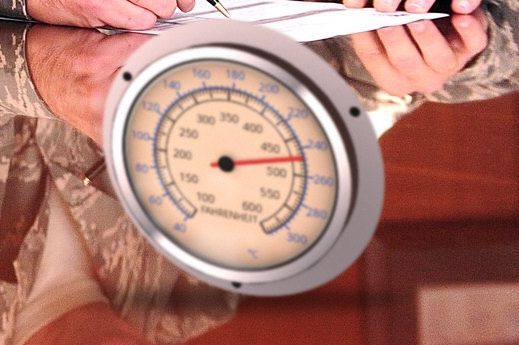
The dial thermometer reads 475 °F
